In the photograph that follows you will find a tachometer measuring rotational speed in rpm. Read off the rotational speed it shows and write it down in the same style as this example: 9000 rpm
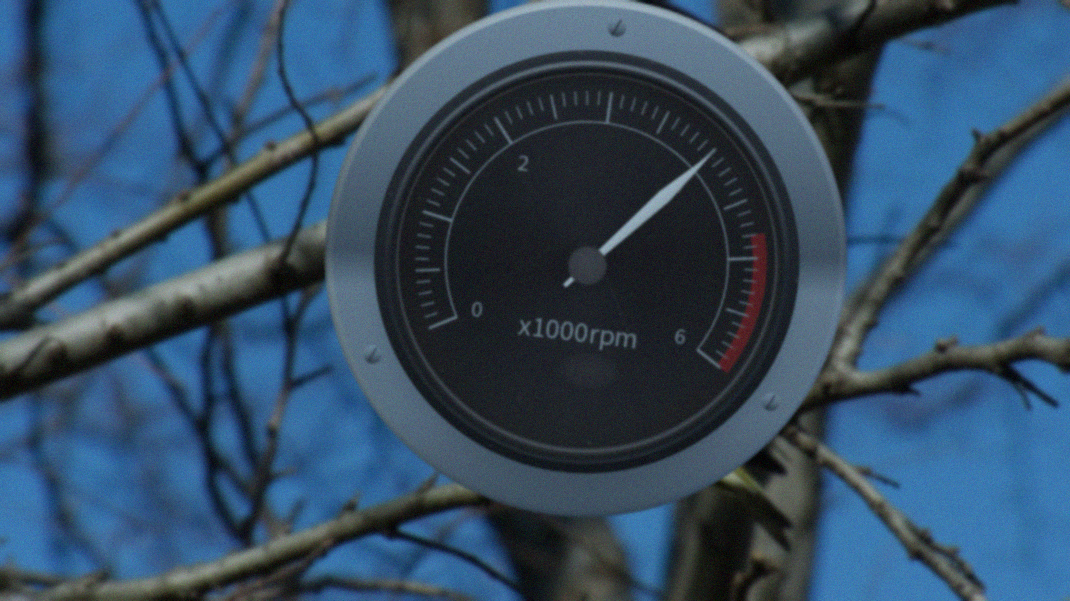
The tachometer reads 4000 rpm
